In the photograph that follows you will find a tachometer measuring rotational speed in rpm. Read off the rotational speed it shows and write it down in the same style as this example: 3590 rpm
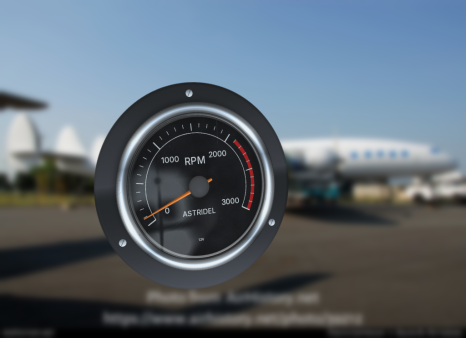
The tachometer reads 100 rpm
